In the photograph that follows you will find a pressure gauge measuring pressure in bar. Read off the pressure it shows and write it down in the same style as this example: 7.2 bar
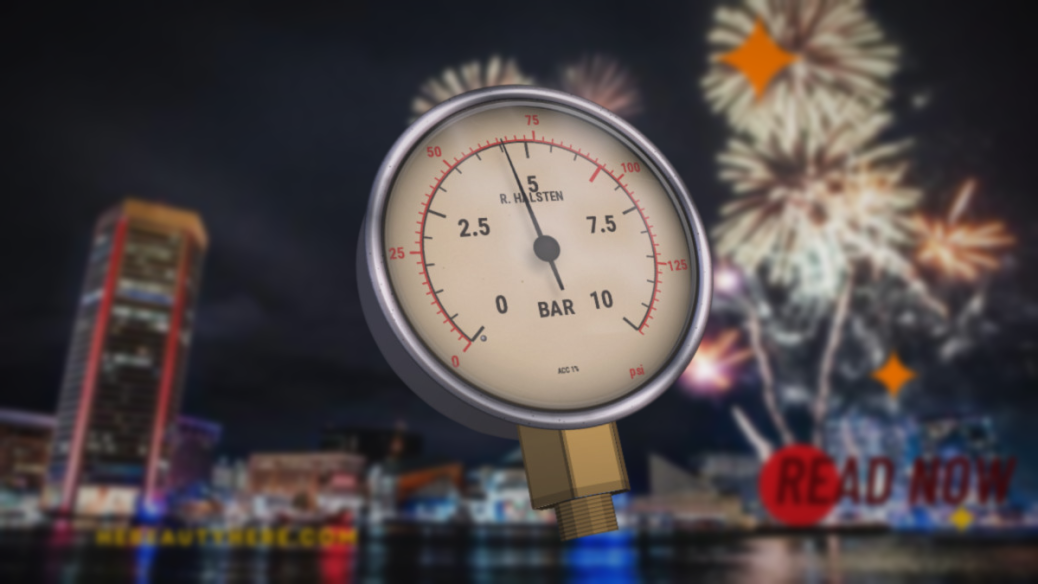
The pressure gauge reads 4.5 bar
